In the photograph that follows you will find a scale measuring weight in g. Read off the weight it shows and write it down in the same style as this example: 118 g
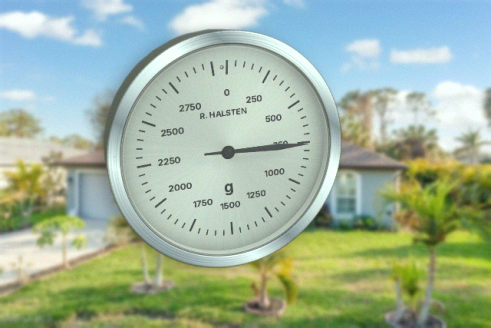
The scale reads 750 g
